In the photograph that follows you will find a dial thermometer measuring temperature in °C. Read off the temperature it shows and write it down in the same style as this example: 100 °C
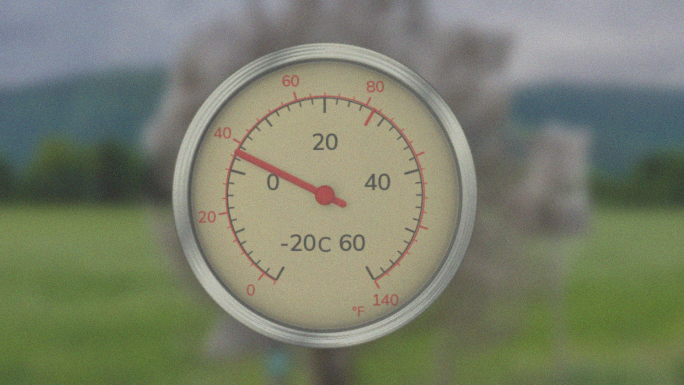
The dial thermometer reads 3 °C
